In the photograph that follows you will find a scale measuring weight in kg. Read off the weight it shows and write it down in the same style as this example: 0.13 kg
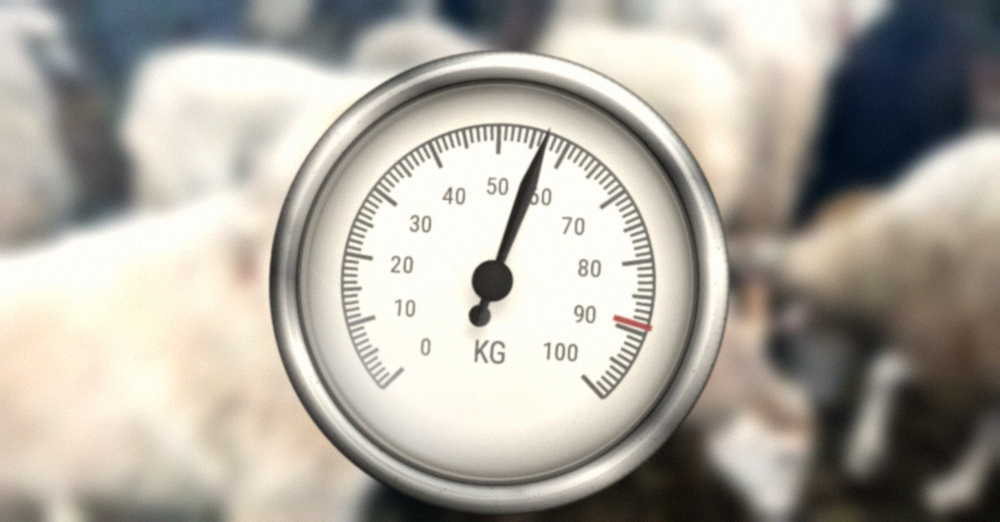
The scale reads 57 kg
